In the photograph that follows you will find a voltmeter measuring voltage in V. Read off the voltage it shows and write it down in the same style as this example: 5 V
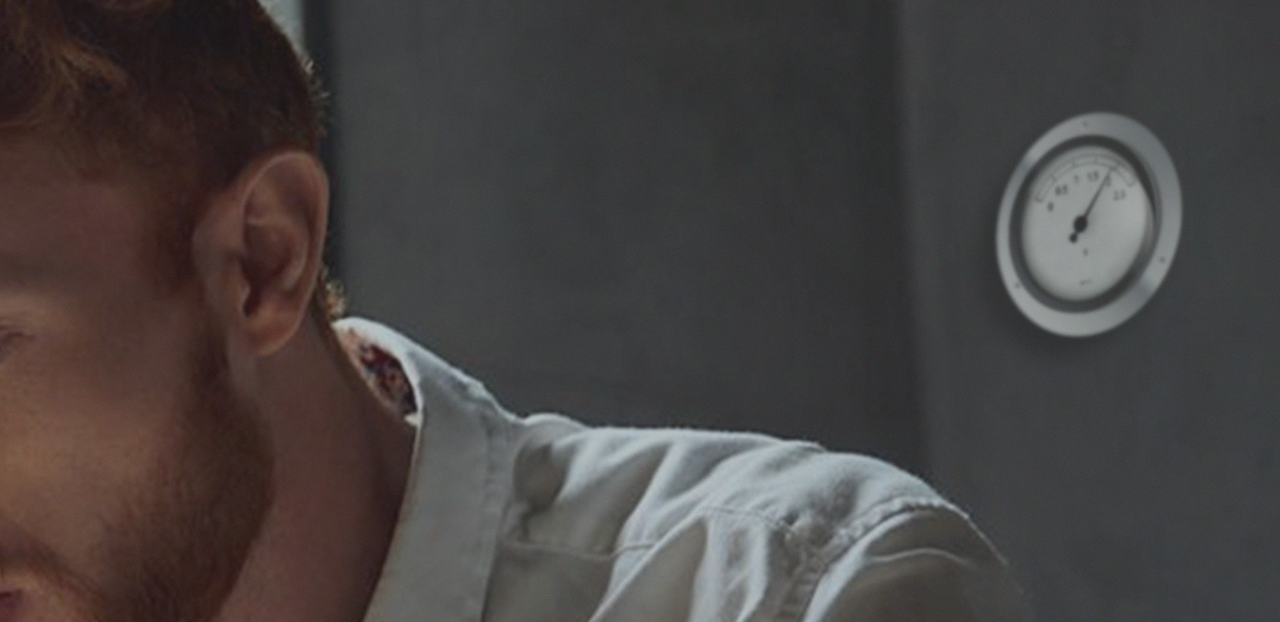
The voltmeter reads 2 V
